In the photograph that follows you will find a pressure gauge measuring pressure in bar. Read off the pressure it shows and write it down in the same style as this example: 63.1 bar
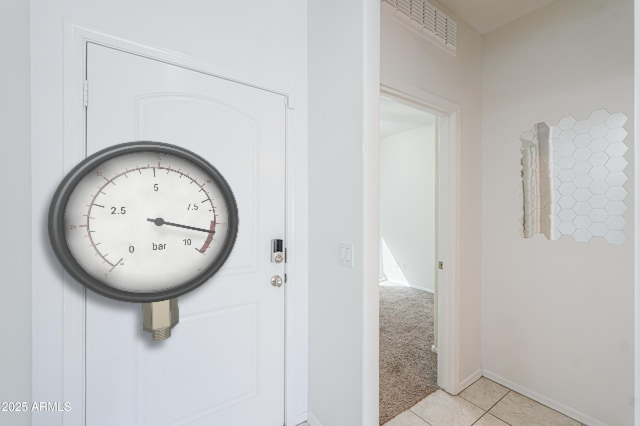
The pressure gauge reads 9 bar
